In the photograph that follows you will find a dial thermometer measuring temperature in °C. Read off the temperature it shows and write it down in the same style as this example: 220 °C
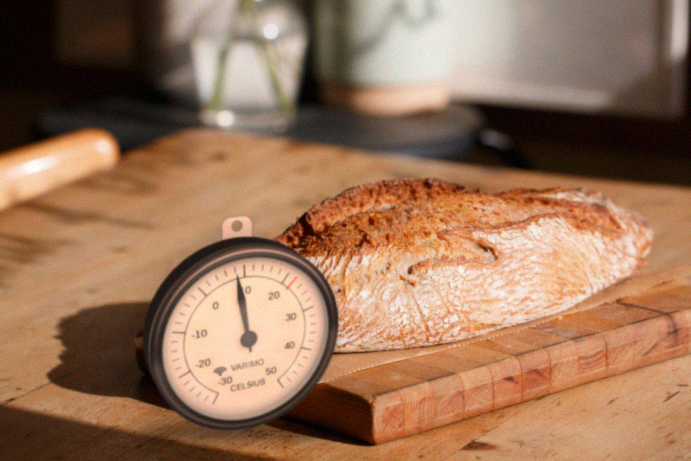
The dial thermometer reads 8 °C
